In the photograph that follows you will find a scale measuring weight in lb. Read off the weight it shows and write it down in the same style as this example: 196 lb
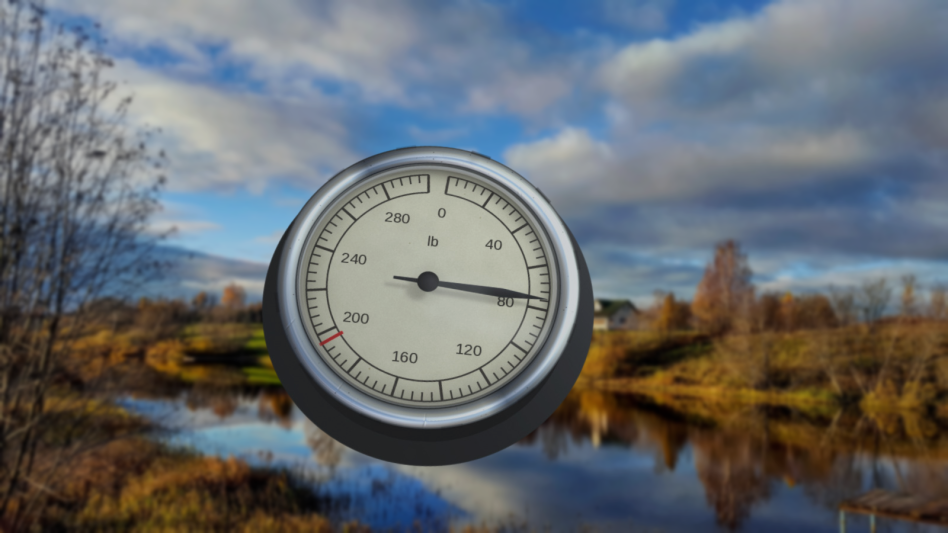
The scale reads 76 lb
